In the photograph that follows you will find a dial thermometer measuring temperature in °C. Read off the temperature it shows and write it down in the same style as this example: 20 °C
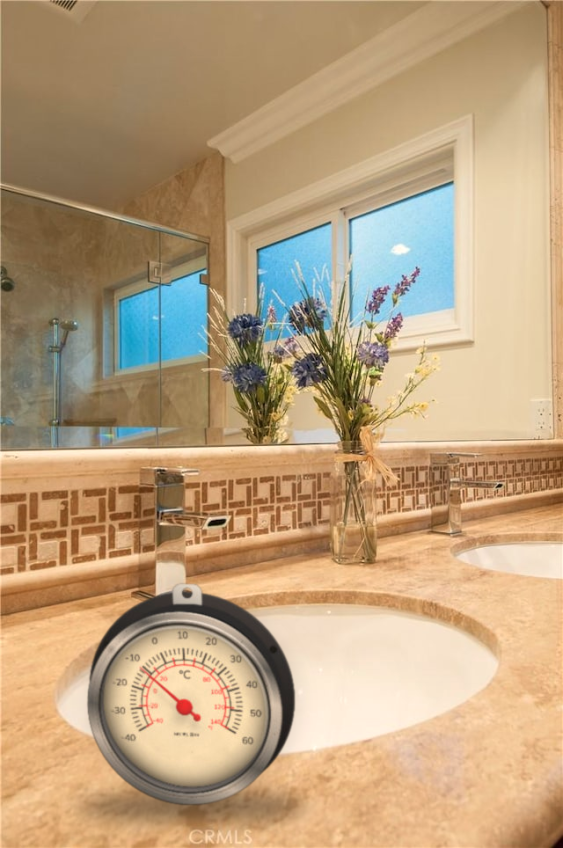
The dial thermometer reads -10 °C
